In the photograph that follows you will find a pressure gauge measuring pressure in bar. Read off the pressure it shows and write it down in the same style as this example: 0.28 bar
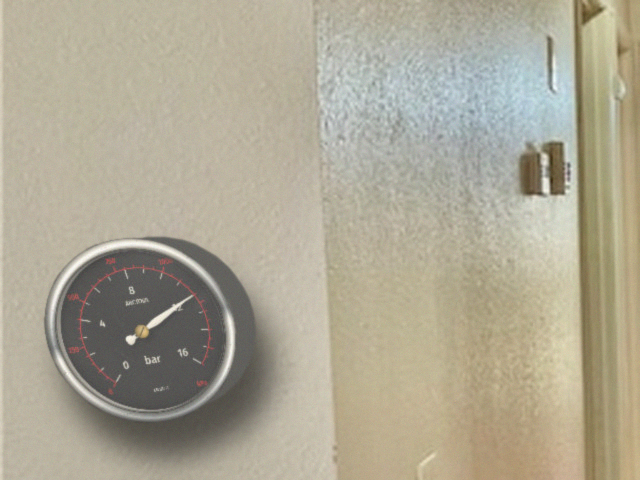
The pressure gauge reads 12 bar
